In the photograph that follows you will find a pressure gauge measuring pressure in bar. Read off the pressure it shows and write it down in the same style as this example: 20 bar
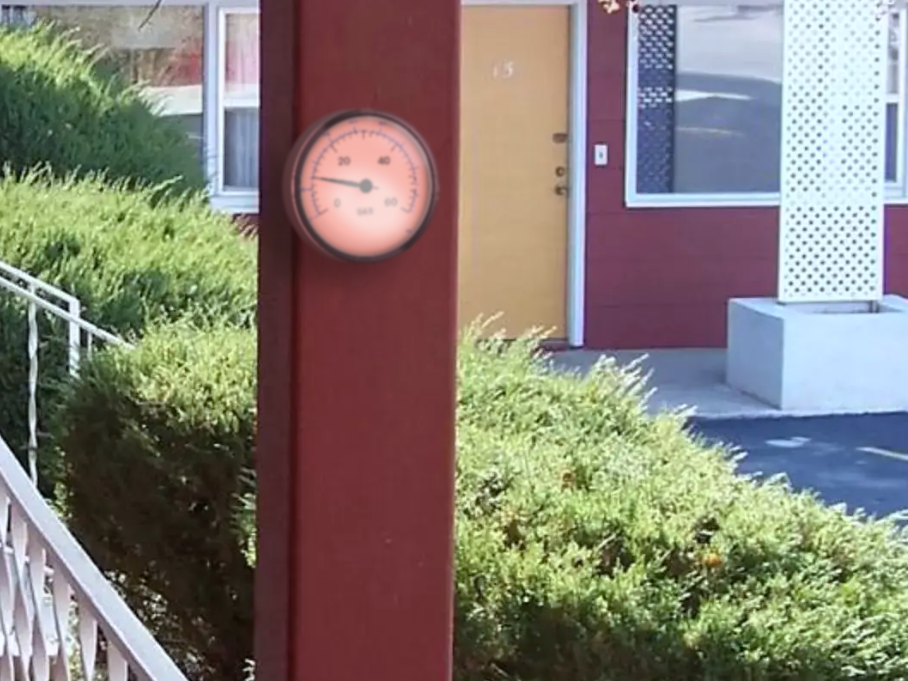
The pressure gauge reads 10 bar
